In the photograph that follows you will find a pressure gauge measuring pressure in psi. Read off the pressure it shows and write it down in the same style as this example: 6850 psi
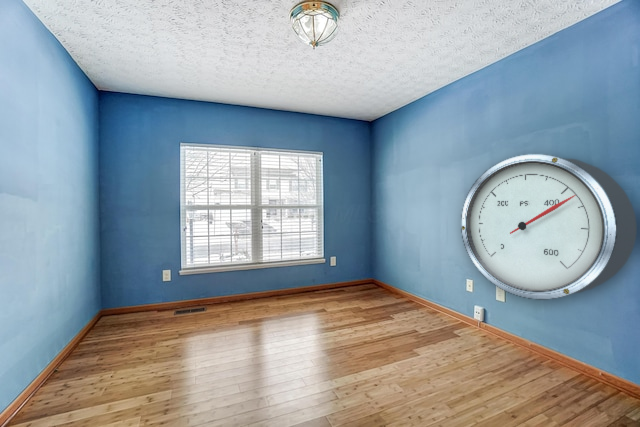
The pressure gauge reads 425 psi
